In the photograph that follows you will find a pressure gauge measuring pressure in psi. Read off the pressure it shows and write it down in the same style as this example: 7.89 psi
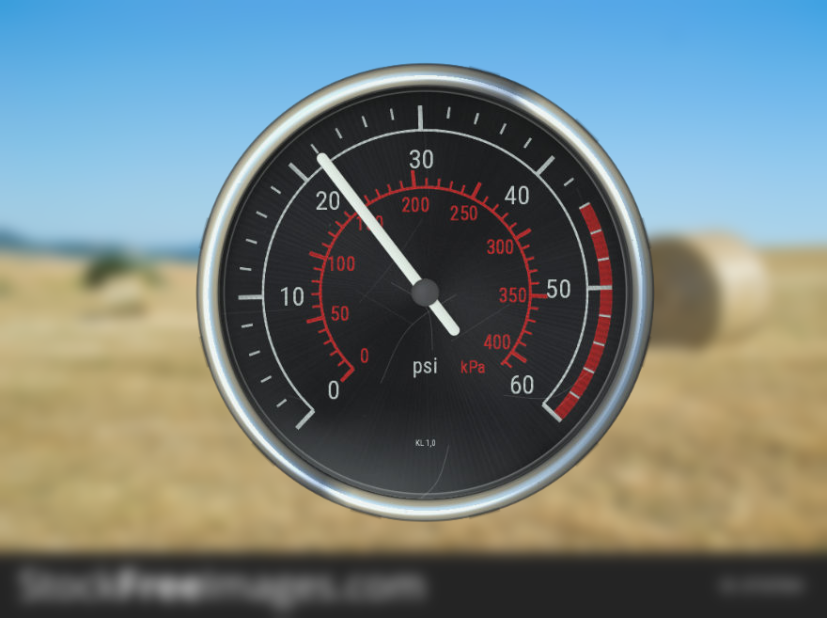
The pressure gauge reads 22 psi
